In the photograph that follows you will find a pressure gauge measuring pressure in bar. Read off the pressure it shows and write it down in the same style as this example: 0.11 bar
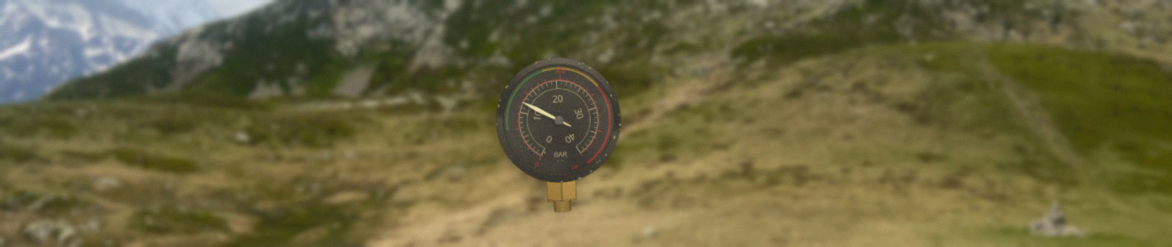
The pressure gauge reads 12 bar
